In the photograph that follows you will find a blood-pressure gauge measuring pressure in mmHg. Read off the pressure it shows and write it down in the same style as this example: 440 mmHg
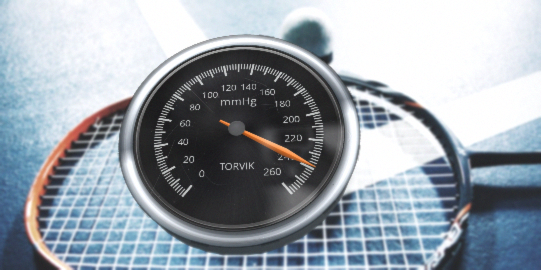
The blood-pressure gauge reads 240 mmHg
